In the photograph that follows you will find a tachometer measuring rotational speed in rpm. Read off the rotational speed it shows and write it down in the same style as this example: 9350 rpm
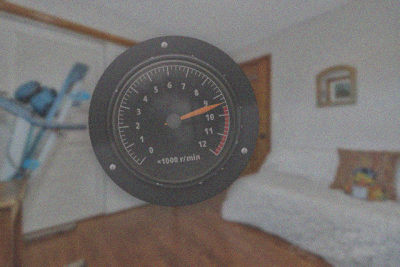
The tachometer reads 9400 rpm
